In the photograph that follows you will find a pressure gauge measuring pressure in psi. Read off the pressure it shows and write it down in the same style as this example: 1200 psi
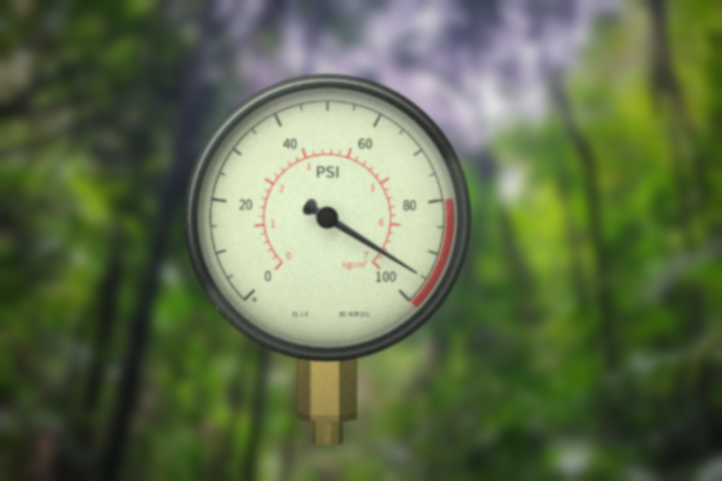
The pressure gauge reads 95 psi
